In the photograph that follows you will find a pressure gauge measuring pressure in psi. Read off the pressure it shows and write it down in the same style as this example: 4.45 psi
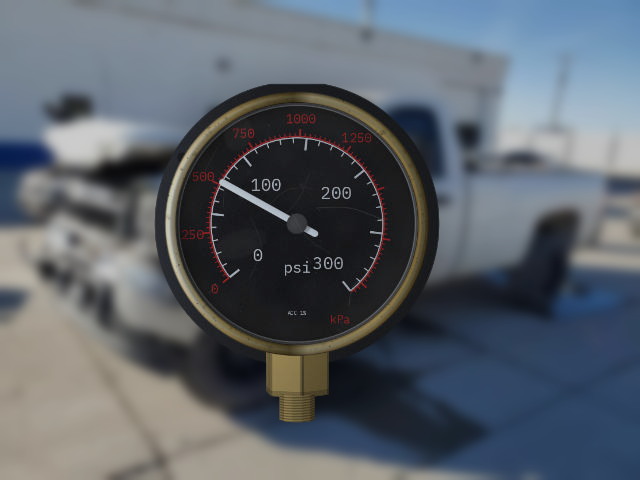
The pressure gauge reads 75 psi
